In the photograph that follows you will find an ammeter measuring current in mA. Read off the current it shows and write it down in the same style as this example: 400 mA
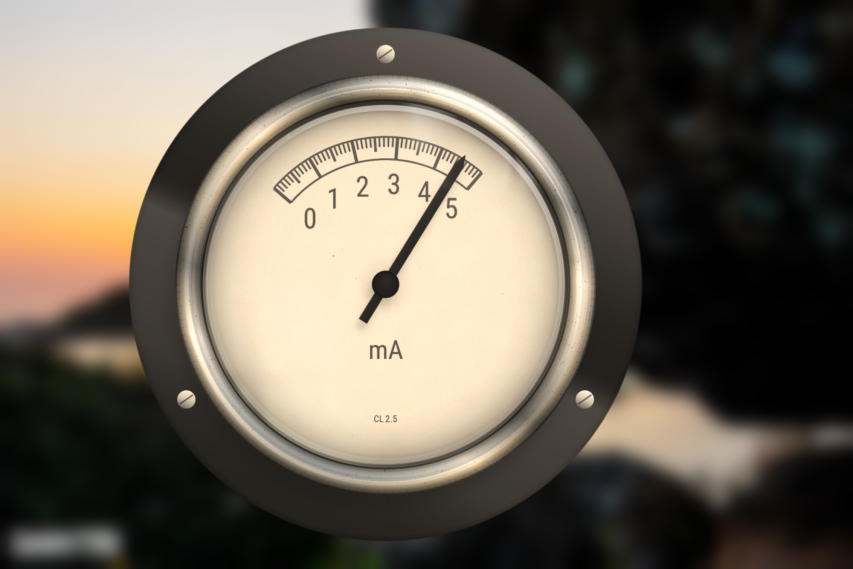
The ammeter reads 4.5 mA
